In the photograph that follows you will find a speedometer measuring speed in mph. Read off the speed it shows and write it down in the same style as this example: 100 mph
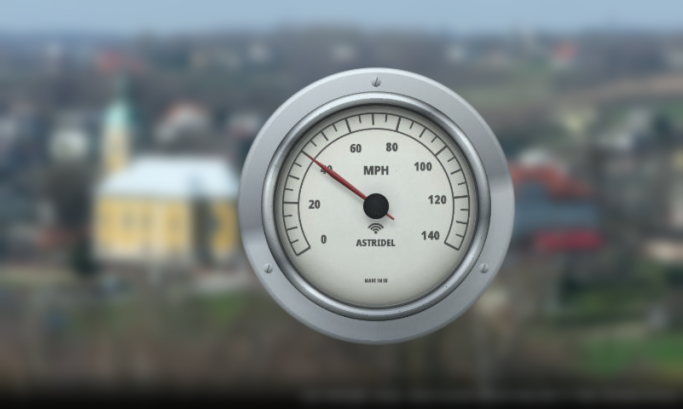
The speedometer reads 40 mph
